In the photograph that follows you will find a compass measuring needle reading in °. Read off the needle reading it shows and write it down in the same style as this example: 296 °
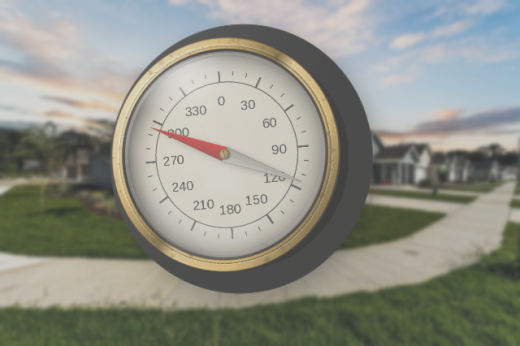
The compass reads 295 °
